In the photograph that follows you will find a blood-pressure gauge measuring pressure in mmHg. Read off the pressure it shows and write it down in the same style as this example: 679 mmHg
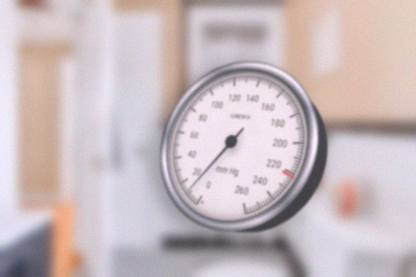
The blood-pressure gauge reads 10 mmHg
